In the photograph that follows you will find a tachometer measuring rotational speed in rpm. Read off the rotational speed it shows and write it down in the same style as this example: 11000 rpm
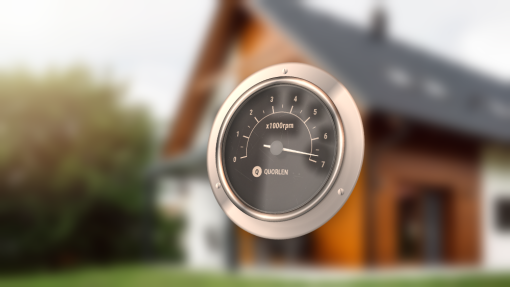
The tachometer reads 6750 rpm
